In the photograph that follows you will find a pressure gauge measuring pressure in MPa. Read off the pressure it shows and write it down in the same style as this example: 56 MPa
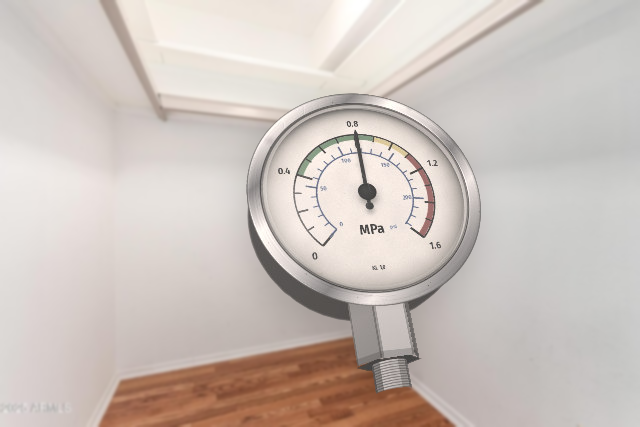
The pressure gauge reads 0.8 MPa
